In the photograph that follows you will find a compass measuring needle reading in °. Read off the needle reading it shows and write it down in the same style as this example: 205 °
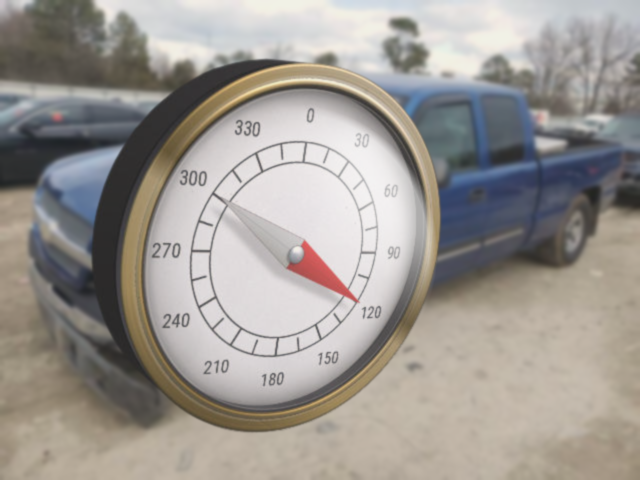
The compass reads 120 °
